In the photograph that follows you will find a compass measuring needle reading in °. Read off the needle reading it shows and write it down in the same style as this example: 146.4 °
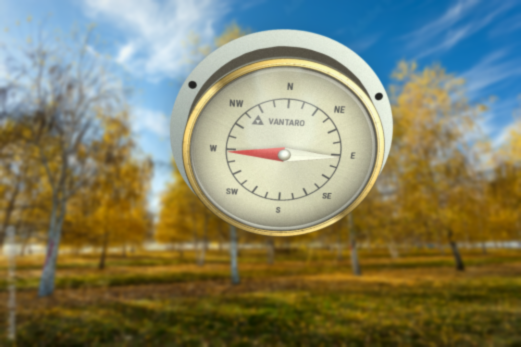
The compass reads 270 °
